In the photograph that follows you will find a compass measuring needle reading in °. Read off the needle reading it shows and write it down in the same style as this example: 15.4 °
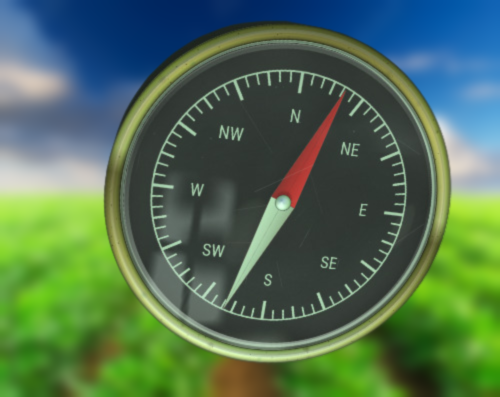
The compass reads 20 °
